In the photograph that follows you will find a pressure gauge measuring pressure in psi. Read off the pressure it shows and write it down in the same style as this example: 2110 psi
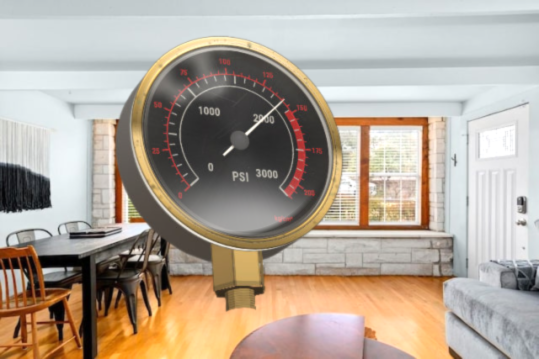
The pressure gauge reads 2000 psi
